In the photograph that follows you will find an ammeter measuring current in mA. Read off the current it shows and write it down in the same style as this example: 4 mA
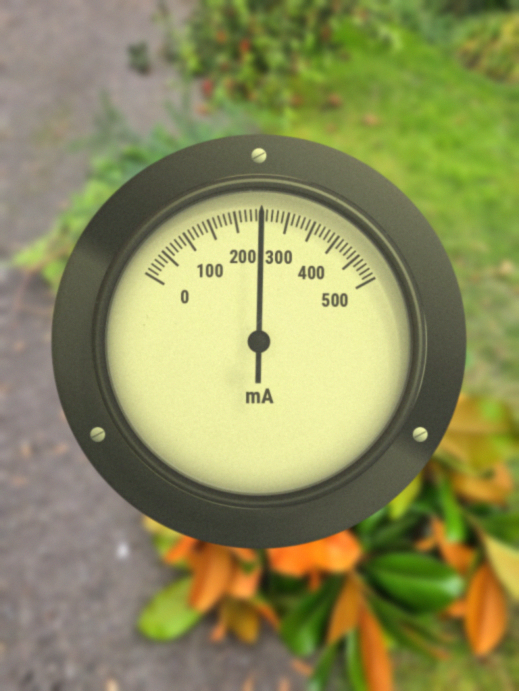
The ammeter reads 250 mA
